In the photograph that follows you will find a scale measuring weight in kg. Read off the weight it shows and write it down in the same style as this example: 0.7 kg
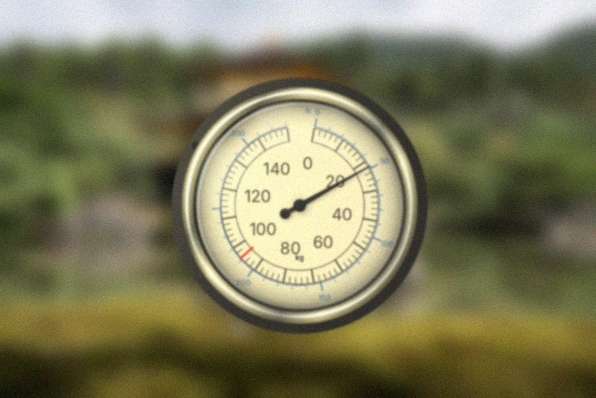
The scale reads 22 kg
